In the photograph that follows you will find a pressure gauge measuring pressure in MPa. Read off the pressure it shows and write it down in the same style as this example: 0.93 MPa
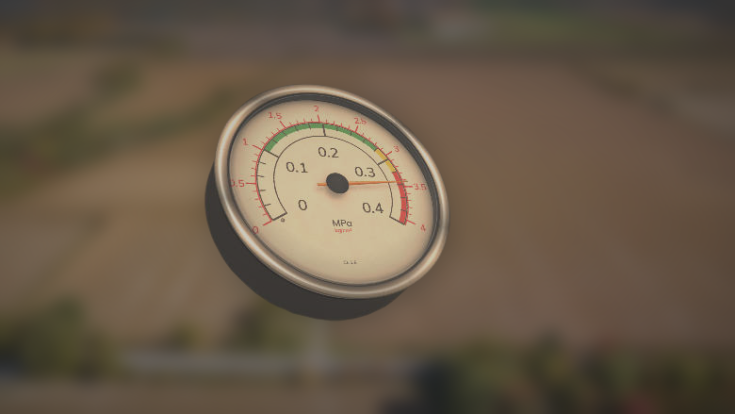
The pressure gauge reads 0.34 MPa
